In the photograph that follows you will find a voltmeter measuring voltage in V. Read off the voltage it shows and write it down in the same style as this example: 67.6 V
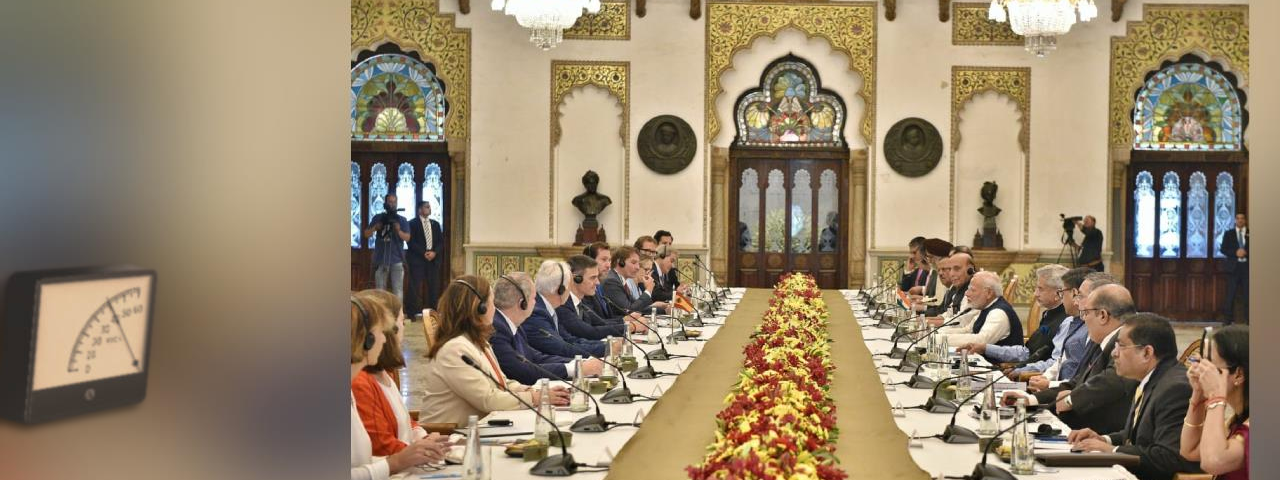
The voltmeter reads 40 V
